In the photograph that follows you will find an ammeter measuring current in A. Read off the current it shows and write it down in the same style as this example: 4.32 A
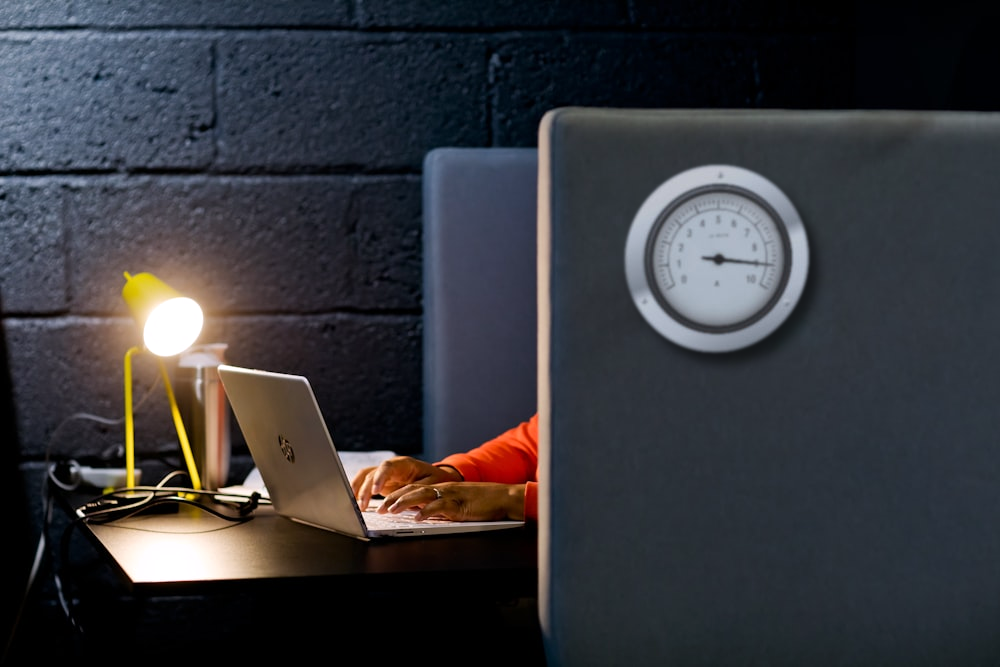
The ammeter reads 9 A
